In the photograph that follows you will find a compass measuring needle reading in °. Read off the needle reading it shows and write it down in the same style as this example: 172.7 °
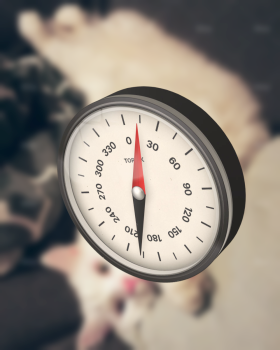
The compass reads 15 °
